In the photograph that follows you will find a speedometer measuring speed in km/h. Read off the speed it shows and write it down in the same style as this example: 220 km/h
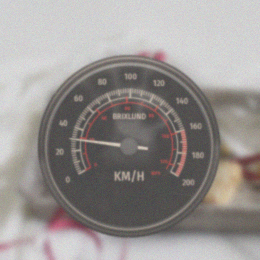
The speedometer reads 30 km/h
